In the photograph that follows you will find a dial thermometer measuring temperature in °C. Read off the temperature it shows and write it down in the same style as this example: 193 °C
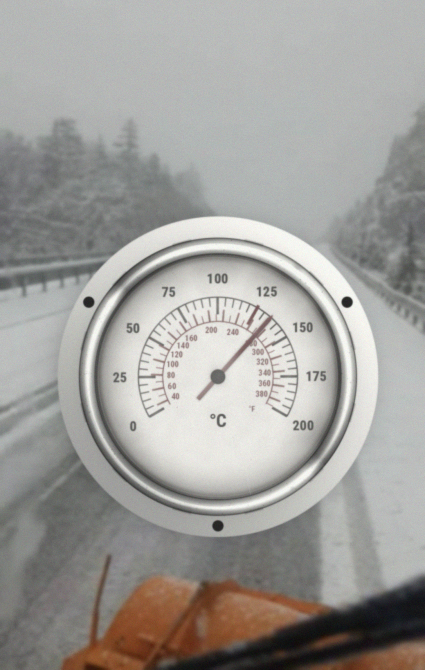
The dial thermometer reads 135 °C
